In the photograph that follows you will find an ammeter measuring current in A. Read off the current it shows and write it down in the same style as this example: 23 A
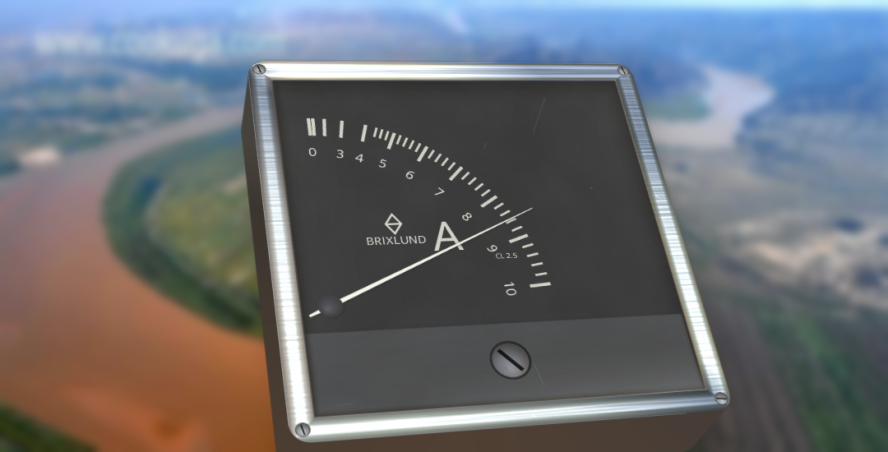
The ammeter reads 8.6 A
